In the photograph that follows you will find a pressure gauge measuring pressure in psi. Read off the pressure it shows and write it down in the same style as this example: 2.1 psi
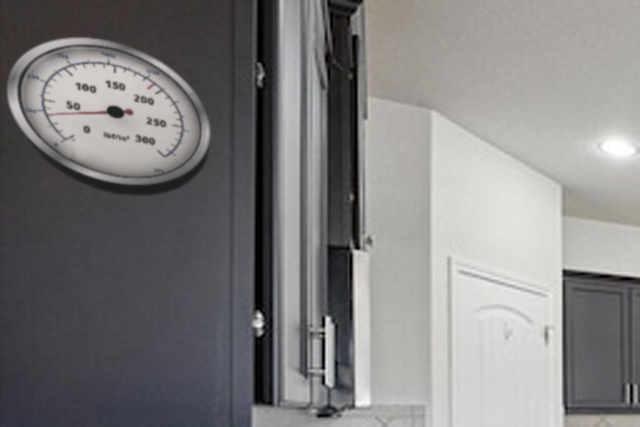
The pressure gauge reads 30 psi
